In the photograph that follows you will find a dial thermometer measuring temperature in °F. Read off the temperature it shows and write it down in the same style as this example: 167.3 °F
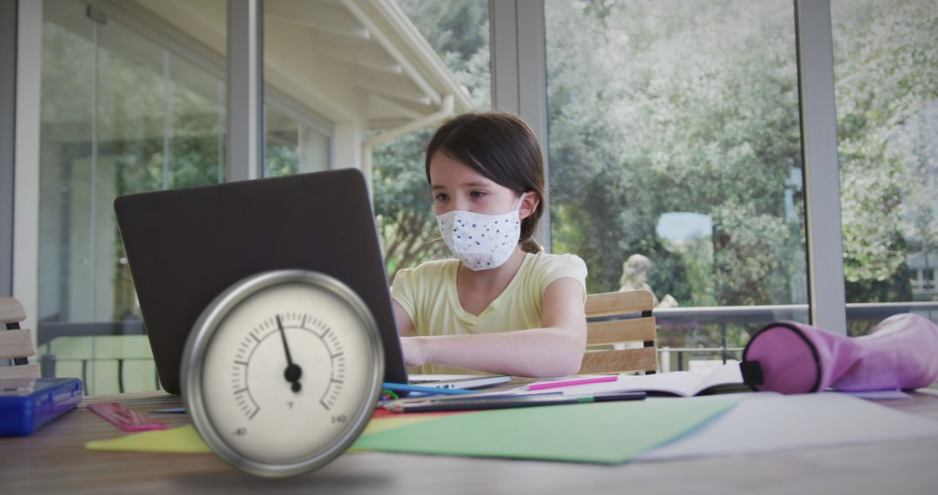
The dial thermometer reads 40 °F
